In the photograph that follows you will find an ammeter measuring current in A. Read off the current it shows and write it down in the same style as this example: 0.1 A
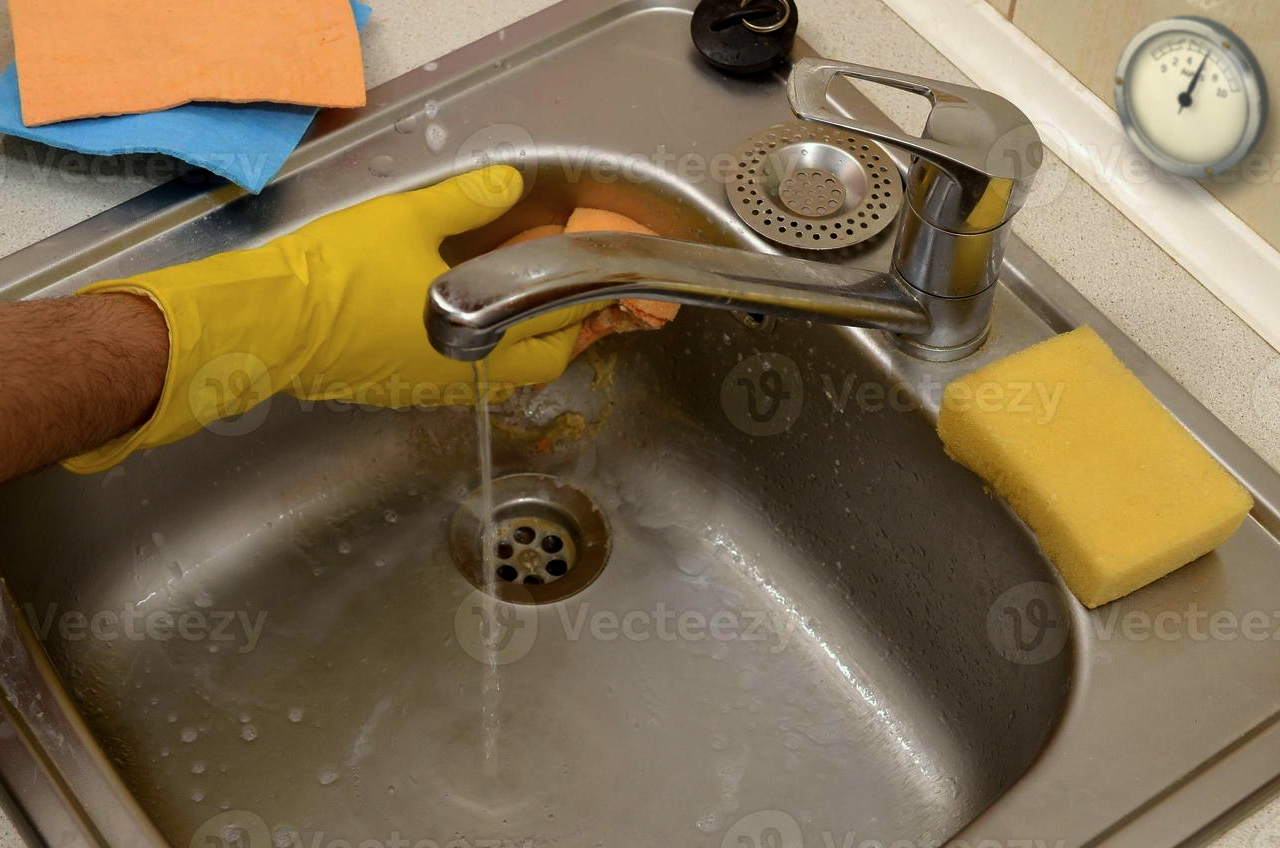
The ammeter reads 6 A
